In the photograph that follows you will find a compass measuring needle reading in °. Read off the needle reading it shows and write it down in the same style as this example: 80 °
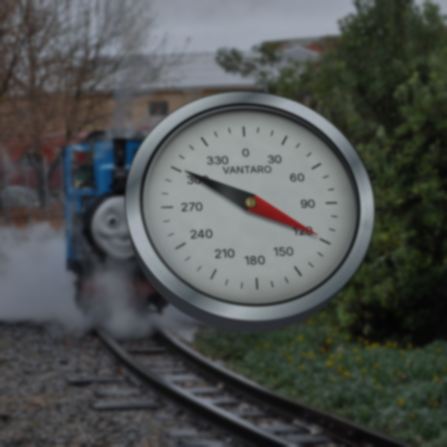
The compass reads 120 °
